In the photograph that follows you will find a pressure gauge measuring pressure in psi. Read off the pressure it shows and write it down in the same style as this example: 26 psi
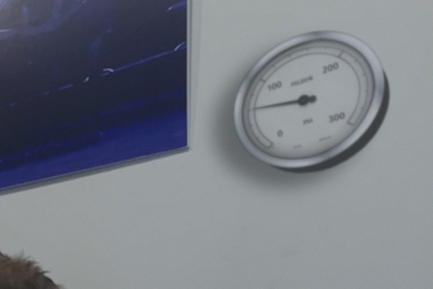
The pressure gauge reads 60 psi
